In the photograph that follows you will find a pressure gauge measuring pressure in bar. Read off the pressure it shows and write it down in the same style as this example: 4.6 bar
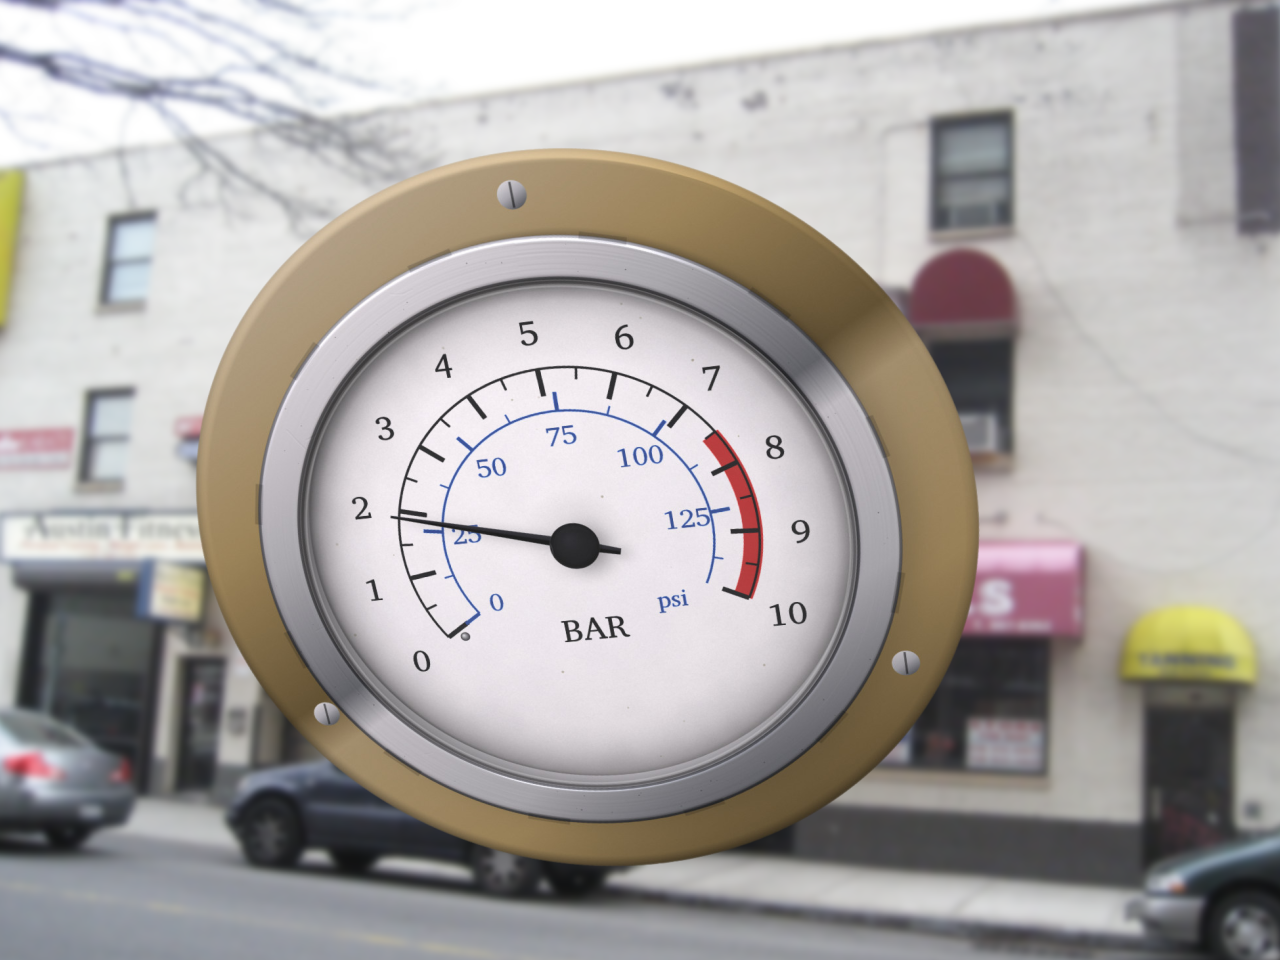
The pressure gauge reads 2 bar
